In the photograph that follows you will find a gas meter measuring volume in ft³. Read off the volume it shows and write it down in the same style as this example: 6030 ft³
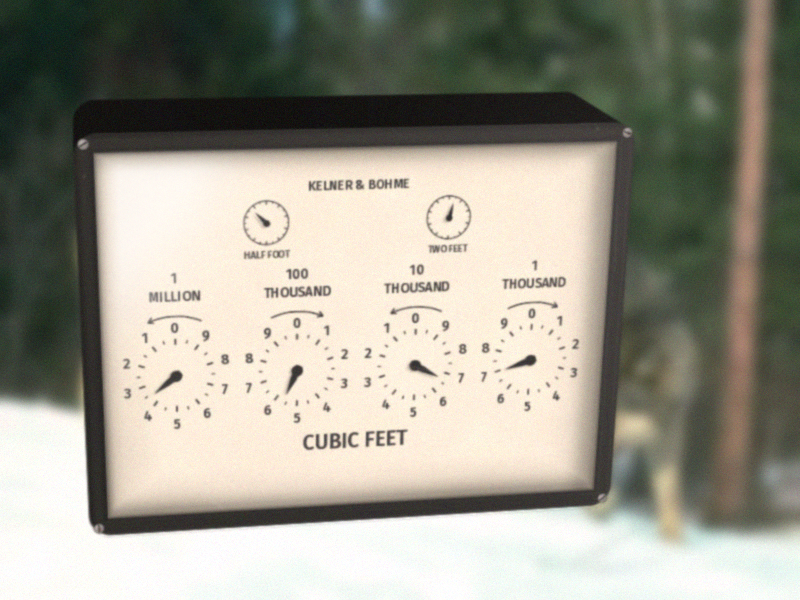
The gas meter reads 356700 ft³
